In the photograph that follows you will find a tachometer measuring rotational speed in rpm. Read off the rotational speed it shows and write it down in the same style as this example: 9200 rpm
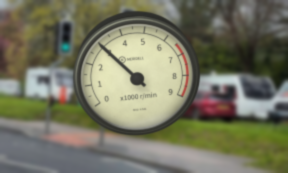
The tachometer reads 3000 rpm
